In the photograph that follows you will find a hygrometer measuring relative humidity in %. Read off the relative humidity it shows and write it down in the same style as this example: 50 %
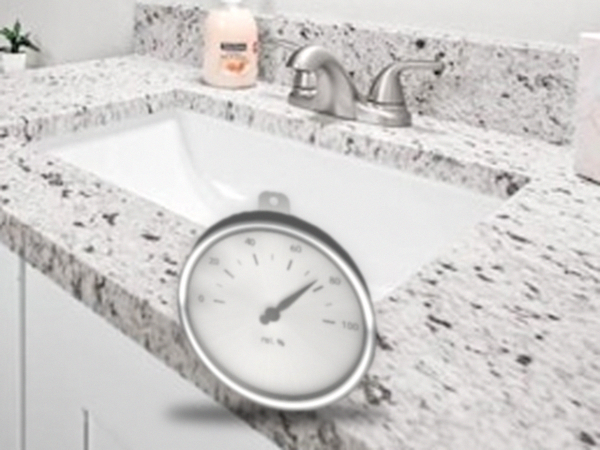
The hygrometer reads 75 %
